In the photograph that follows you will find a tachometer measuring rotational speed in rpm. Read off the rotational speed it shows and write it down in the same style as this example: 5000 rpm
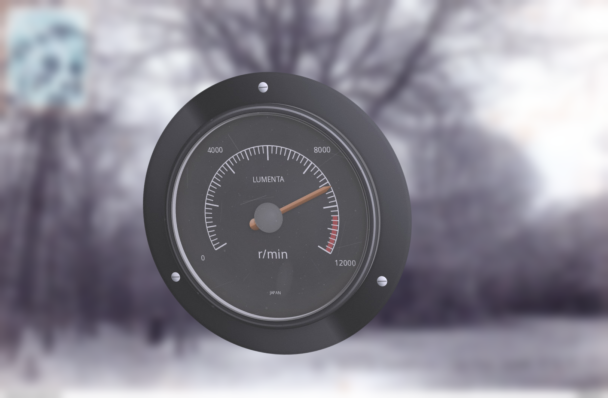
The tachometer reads 9200 rpm
